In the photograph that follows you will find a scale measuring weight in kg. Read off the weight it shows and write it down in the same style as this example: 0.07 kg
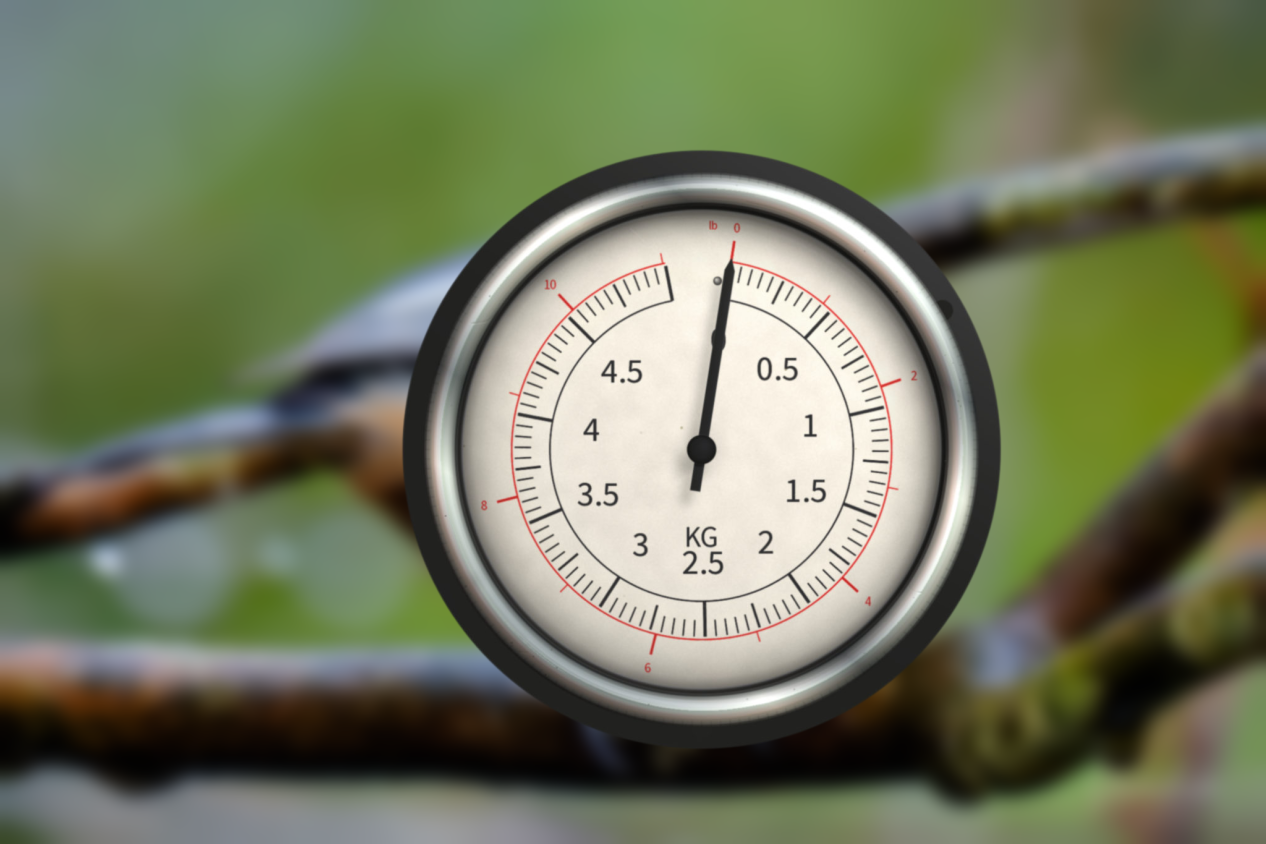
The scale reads 0 kg
